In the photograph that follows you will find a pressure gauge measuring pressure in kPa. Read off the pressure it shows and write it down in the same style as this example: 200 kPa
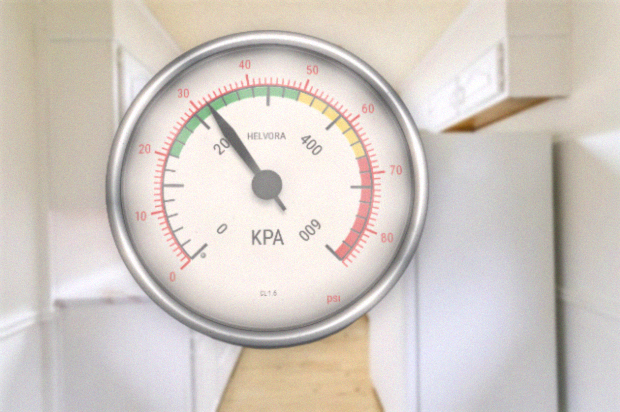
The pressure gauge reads 220 kPa
